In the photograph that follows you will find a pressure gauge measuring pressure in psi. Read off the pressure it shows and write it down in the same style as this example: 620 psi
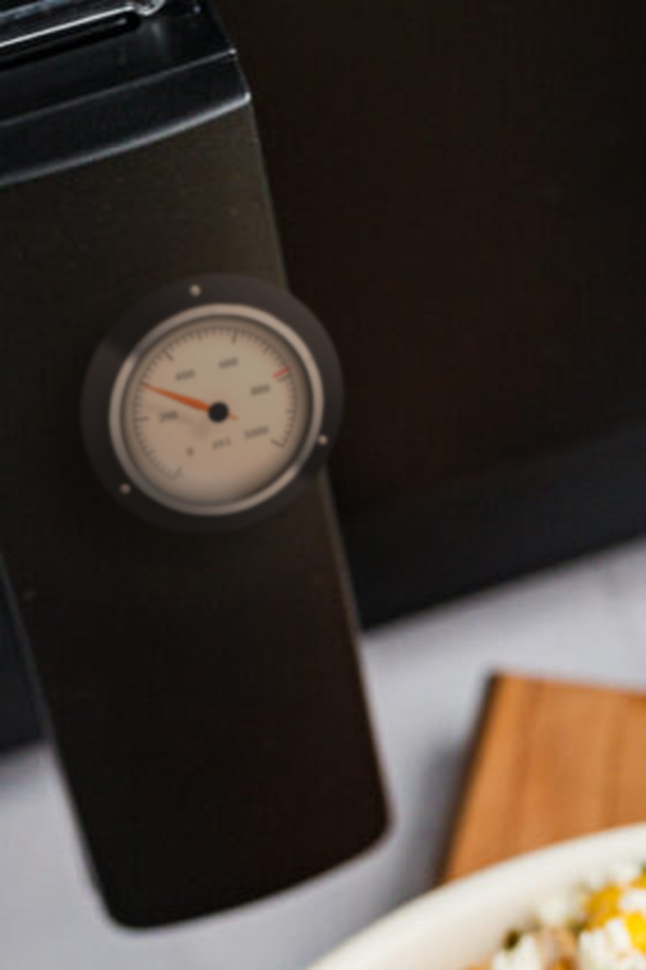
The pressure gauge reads 300 psi
